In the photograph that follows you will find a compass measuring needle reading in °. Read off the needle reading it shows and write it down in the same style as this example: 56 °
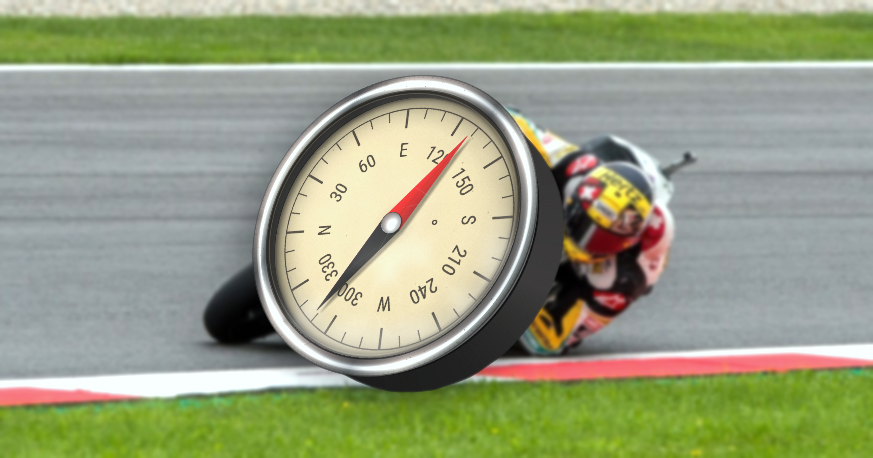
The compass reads 130 °
